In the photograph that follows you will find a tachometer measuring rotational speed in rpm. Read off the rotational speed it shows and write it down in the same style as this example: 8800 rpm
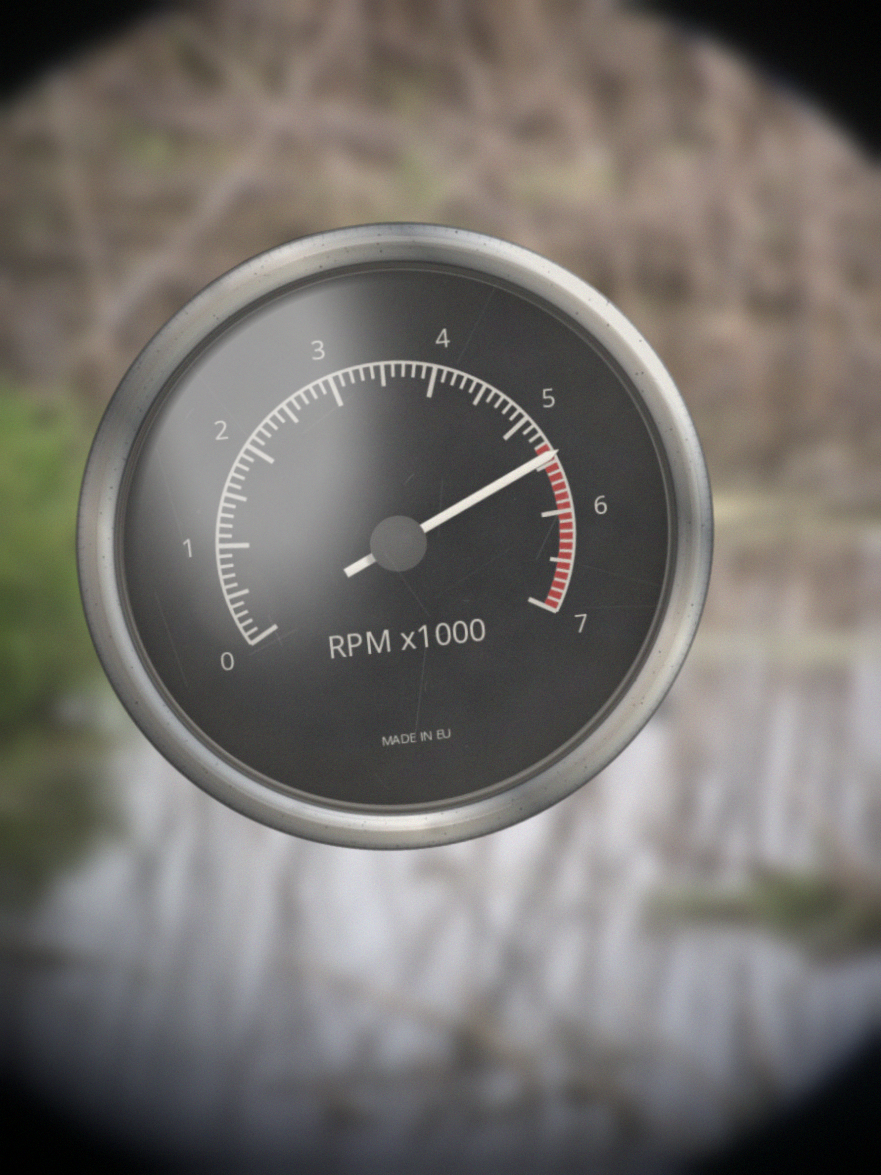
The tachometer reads 5400 rpm
